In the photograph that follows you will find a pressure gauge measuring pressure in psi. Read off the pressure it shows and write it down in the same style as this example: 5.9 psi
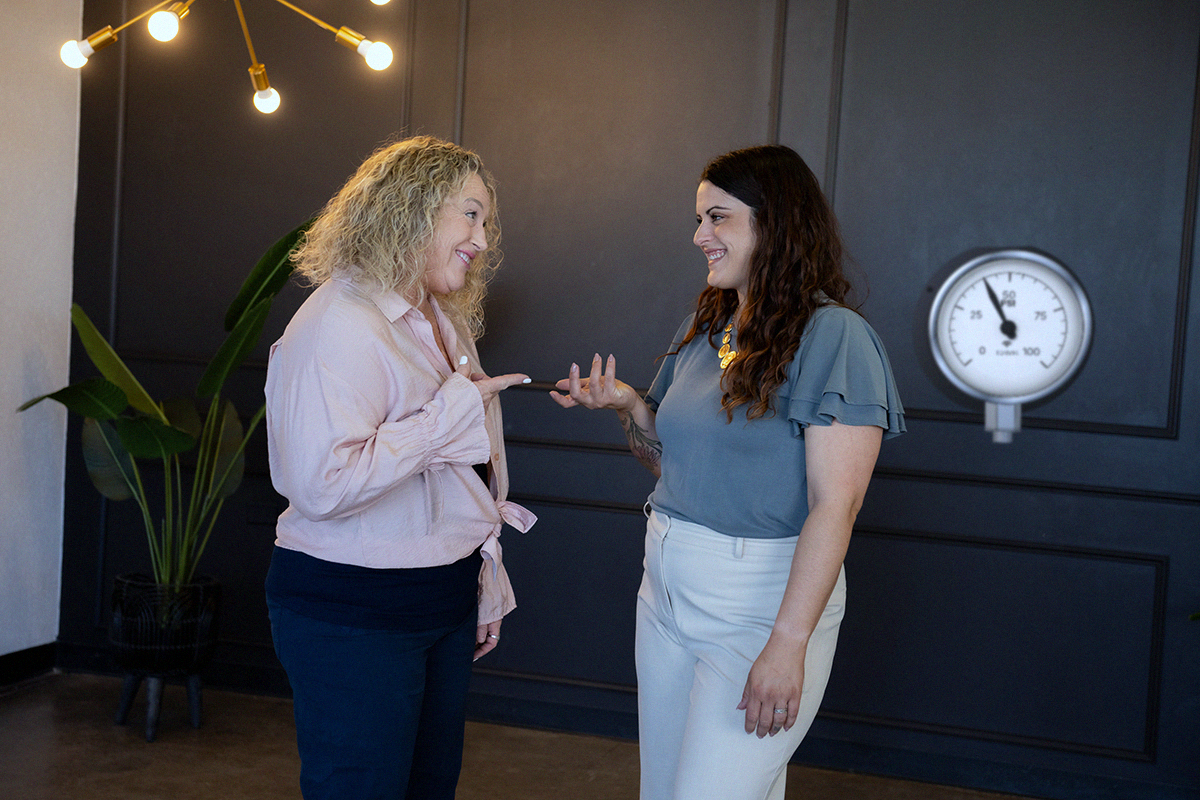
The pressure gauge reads 40 psi
